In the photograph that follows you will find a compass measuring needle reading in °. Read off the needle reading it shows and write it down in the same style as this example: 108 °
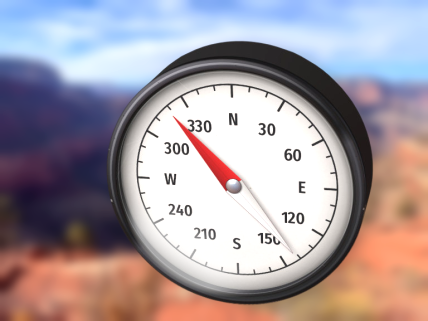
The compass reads 320 °
